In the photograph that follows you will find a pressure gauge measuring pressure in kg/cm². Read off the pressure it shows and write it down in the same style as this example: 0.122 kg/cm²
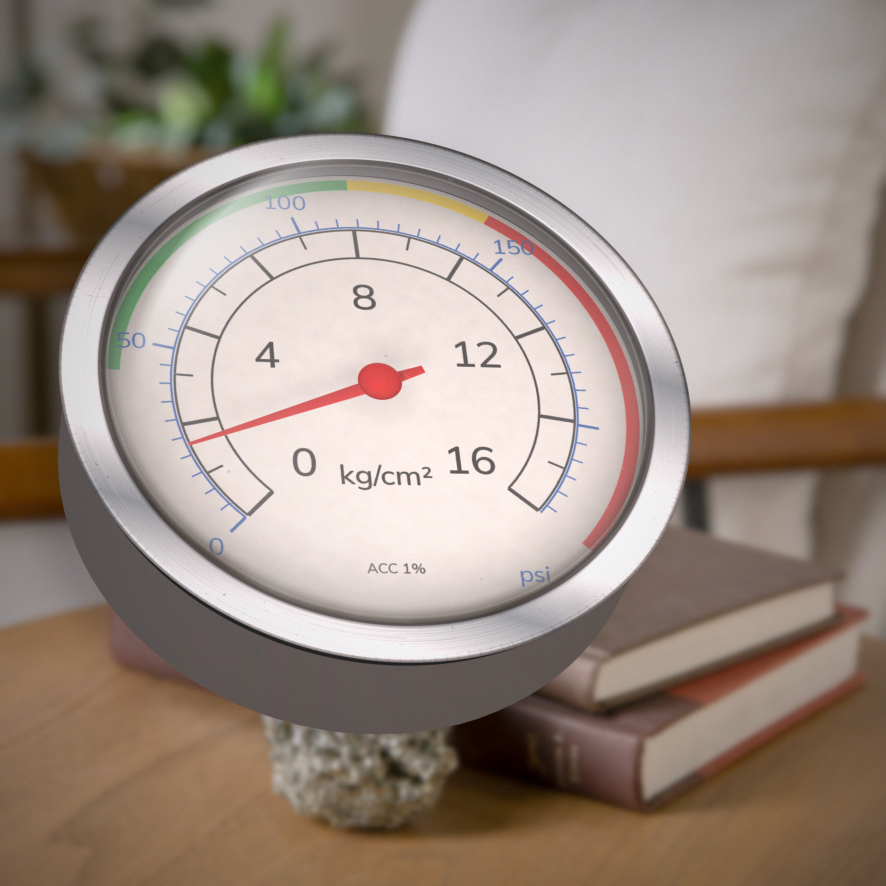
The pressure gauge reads 1.5 kg/cm²
